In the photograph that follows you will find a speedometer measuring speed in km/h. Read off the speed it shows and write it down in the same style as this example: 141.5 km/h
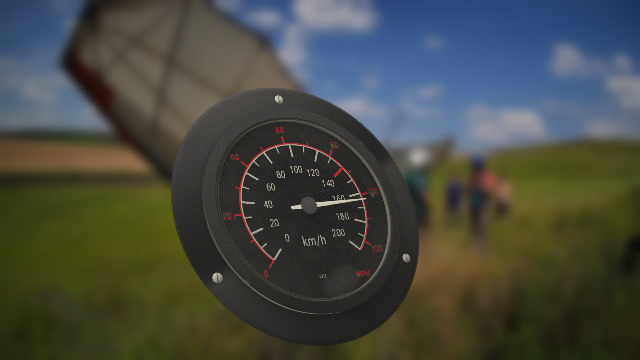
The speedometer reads 165 km/h
